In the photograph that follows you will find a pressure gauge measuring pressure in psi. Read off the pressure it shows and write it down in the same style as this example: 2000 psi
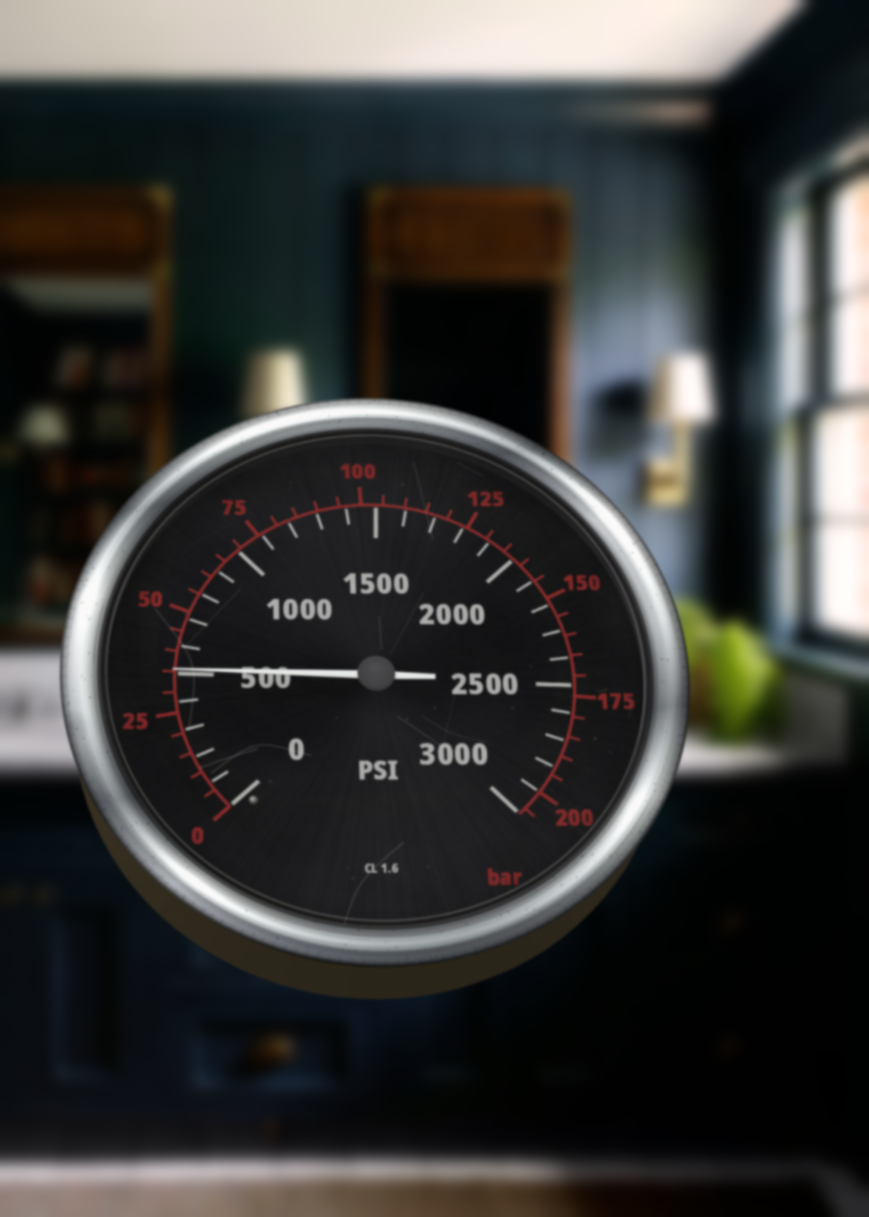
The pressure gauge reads 500 psi
